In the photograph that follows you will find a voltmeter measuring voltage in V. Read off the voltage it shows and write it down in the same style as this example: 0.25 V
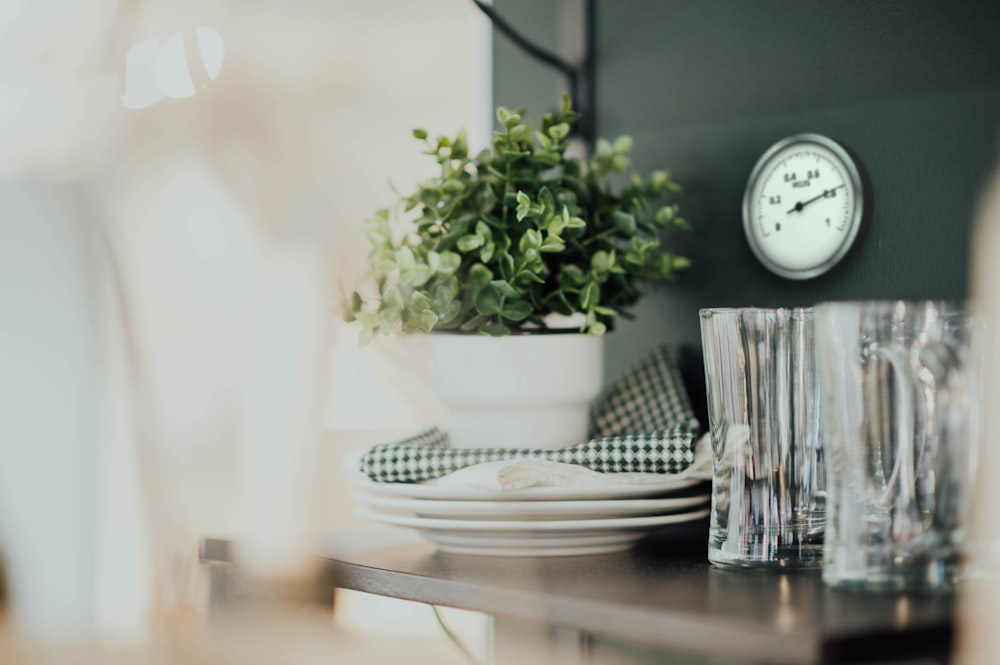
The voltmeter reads 0.8 V
